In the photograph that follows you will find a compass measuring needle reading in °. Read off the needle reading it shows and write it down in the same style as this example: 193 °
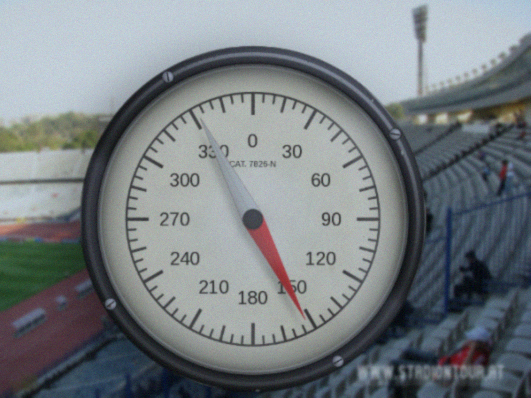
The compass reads 152.5 °
